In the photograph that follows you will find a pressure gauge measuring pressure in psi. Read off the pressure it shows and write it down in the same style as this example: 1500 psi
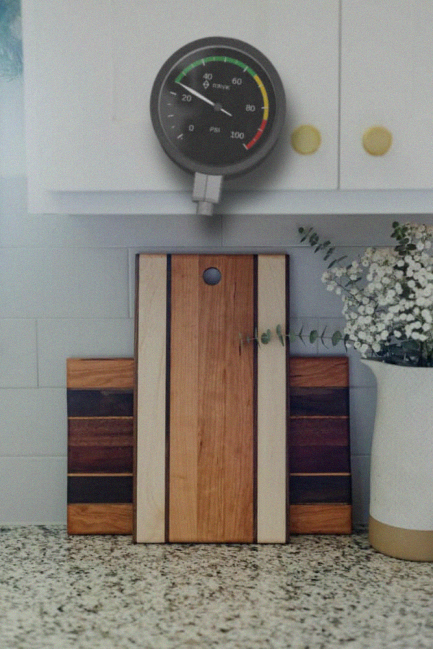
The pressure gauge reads 25 psi
